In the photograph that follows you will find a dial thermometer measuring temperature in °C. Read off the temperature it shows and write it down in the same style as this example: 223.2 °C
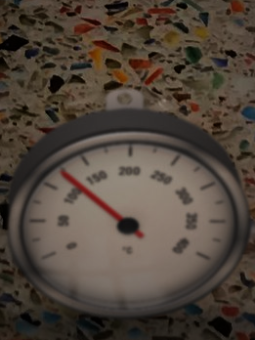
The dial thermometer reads 125 °C
